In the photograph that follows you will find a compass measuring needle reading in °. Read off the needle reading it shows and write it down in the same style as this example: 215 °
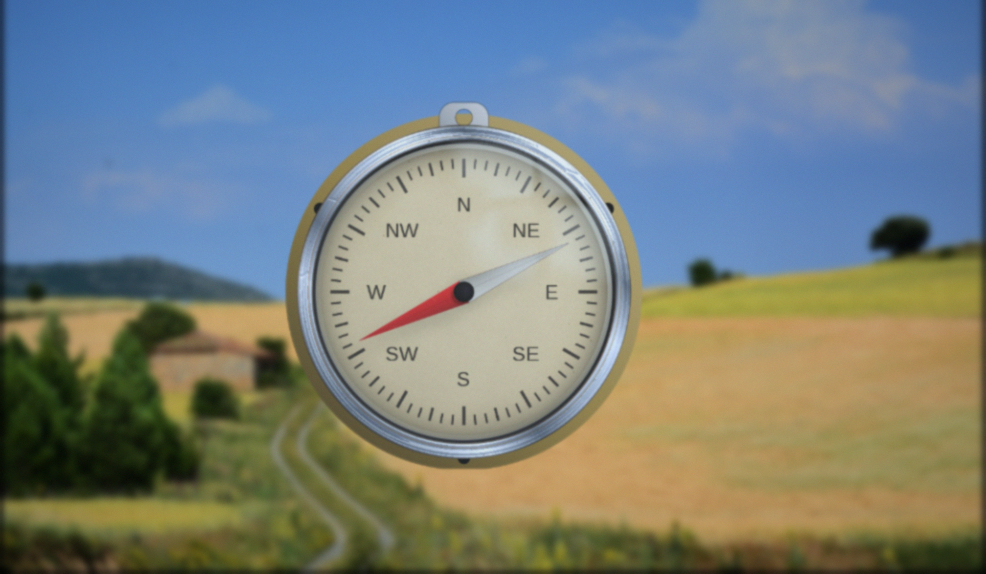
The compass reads 245 °
